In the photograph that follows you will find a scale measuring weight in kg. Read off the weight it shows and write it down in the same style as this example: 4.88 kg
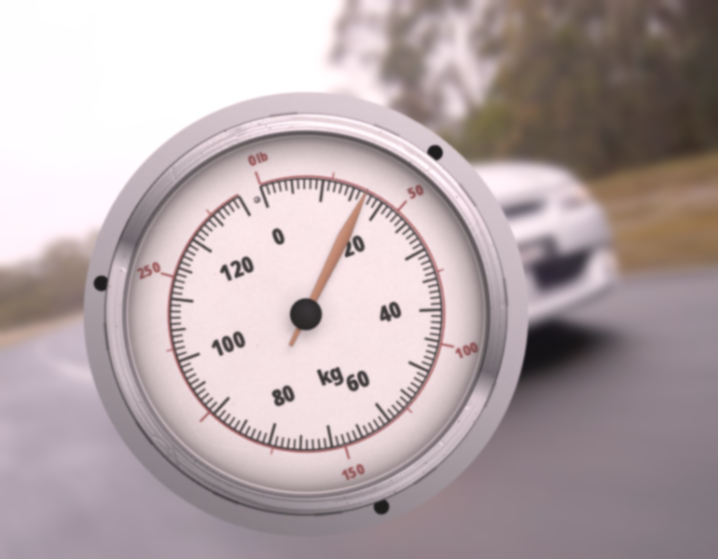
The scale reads 17 kg
